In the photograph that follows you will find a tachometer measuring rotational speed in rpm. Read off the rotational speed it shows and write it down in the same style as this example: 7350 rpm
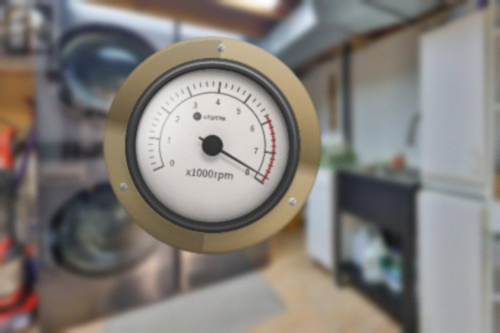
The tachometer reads 7800 rpm
